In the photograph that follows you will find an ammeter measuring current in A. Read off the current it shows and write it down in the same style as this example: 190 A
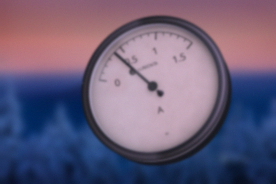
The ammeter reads 0.4 A
